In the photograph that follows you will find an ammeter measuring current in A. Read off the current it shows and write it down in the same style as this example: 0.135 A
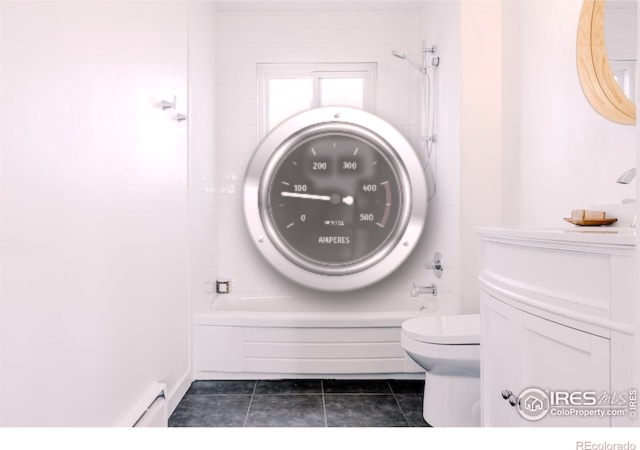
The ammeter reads 75 A
